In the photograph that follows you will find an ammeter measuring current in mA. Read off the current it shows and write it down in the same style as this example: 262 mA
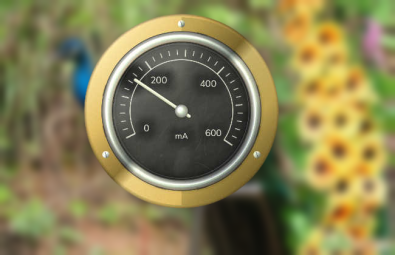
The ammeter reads 150 mA
